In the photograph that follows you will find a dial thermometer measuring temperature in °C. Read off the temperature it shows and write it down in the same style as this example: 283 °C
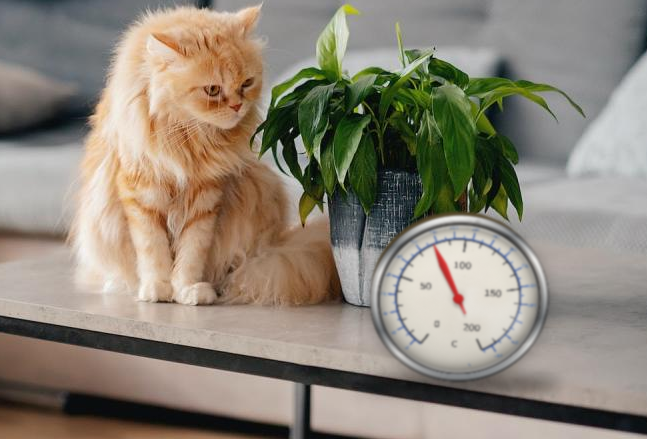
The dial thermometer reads 80 °C
